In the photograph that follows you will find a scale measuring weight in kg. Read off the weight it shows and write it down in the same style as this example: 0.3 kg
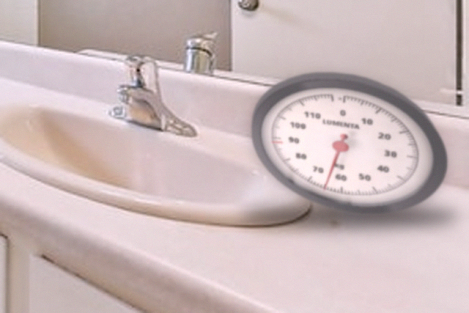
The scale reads 65 kg
